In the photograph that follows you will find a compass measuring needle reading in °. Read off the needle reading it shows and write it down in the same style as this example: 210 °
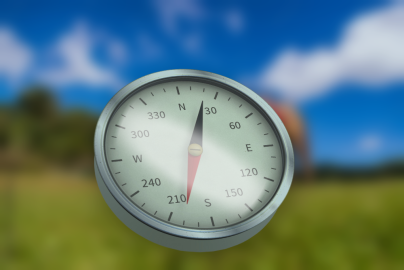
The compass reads 200 °
